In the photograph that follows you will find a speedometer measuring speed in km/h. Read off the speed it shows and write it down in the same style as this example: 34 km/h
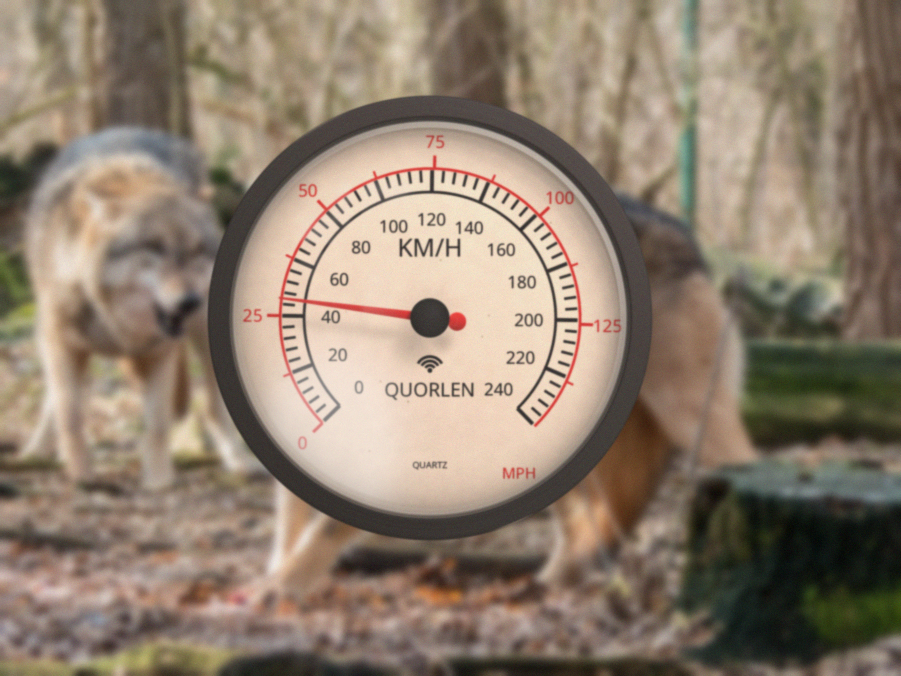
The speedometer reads 46 km/h
